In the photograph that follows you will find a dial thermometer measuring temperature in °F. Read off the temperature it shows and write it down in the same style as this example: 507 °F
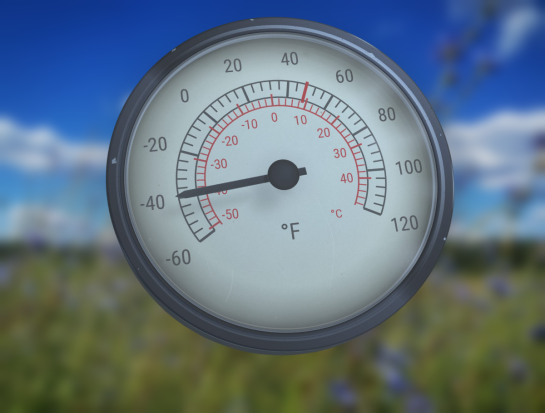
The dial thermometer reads -40 °F
